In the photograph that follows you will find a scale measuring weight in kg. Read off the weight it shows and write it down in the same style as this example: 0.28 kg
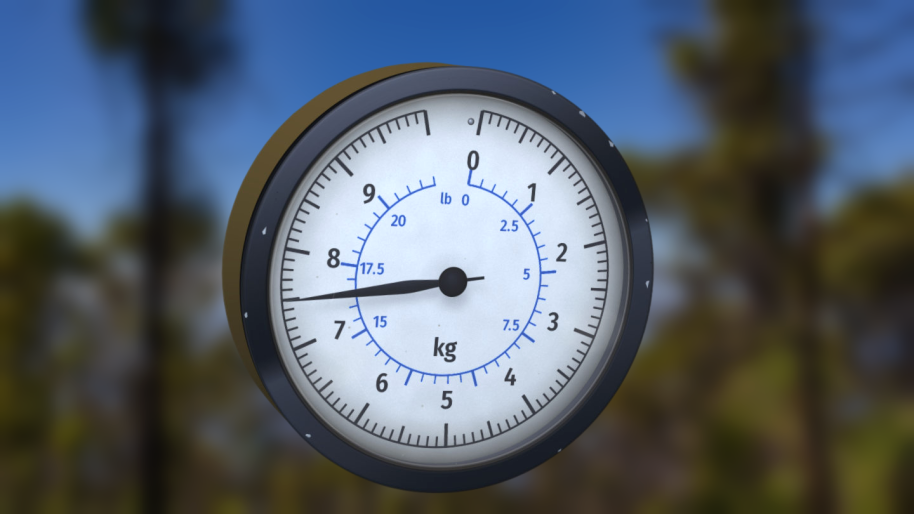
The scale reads 7.5 kg
